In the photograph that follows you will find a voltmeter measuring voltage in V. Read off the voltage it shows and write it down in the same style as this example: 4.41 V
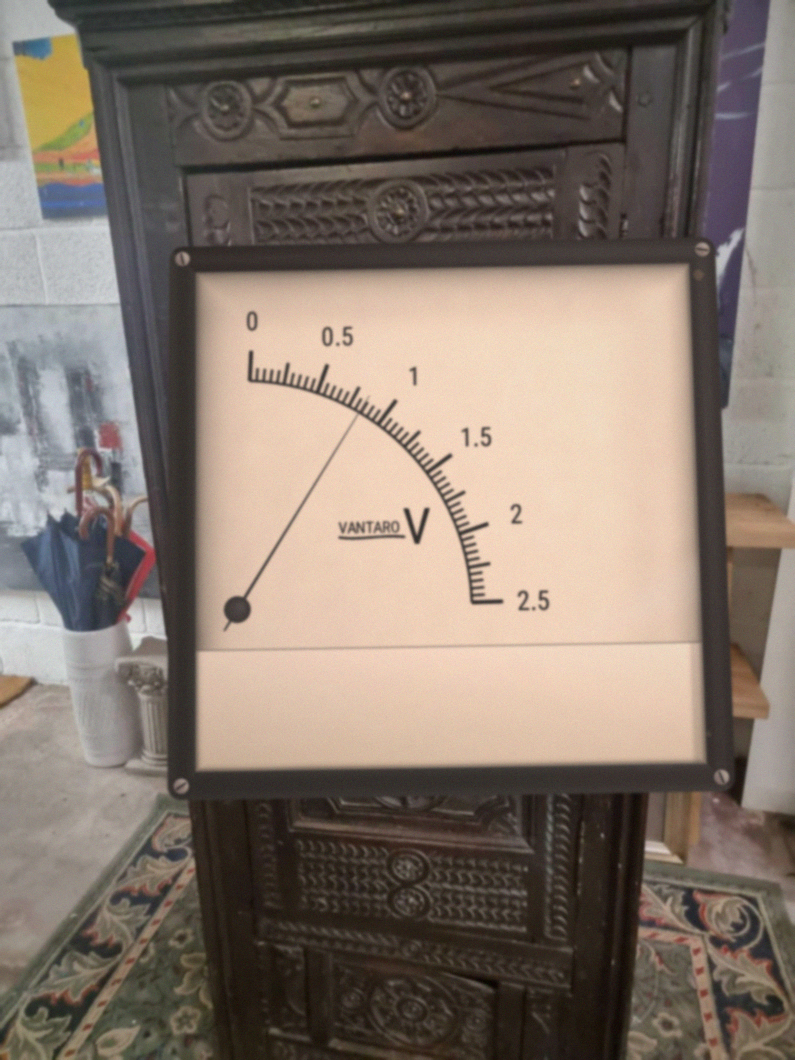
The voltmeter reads 0.85 V
